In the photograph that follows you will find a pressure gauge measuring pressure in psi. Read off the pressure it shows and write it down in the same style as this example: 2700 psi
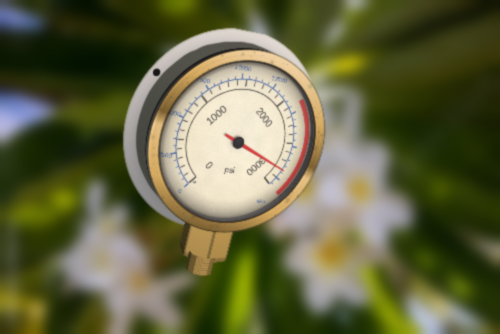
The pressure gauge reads 2800 psi
